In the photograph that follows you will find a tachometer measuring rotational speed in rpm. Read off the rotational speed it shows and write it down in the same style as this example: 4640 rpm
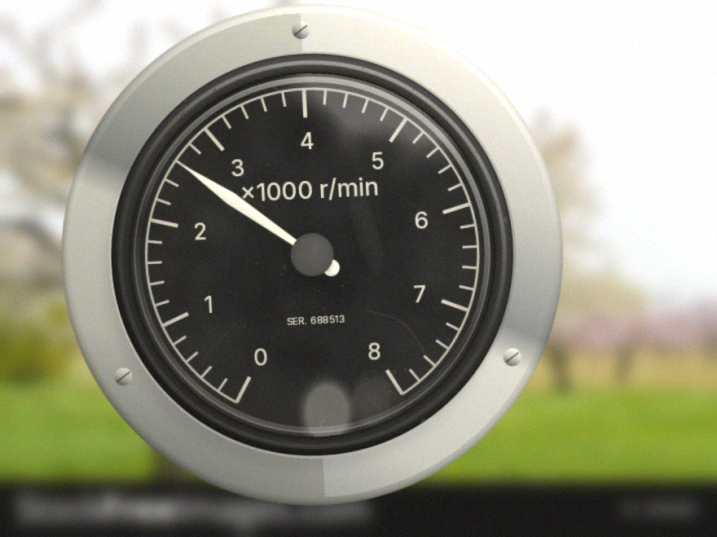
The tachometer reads 2600 rpm
